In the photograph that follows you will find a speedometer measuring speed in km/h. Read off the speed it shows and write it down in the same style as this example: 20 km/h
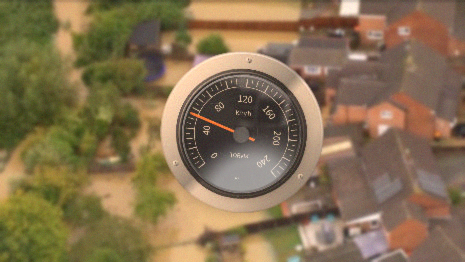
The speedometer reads 55 km/h
